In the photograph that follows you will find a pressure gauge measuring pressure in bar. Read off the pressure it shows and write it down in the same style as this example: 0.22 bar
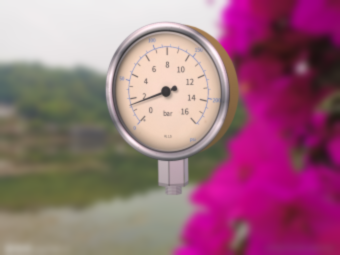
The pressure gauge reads 1.5 bar
